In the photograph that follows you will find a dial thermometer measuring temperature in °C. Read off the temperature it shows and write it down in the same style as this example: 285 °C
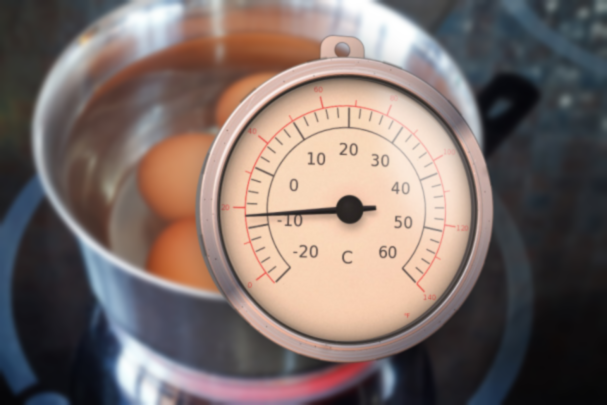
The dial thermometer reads -8 °C
